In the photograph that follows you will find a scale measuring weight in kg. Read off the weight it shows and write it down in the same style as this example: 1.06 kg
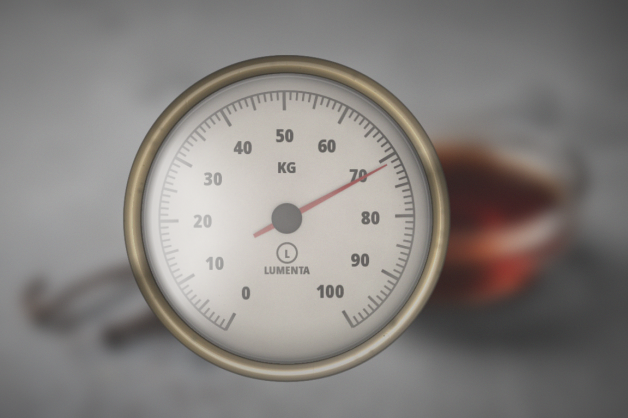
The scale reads 71 kg
